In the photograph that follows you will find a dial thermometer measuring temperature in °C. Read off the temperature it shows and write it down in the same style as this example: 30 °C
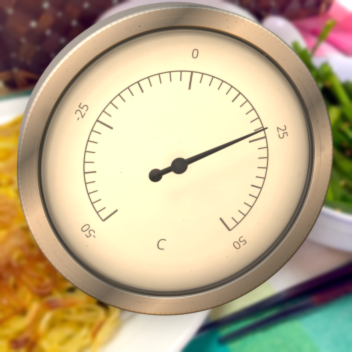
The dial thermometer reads 22.5 °C
